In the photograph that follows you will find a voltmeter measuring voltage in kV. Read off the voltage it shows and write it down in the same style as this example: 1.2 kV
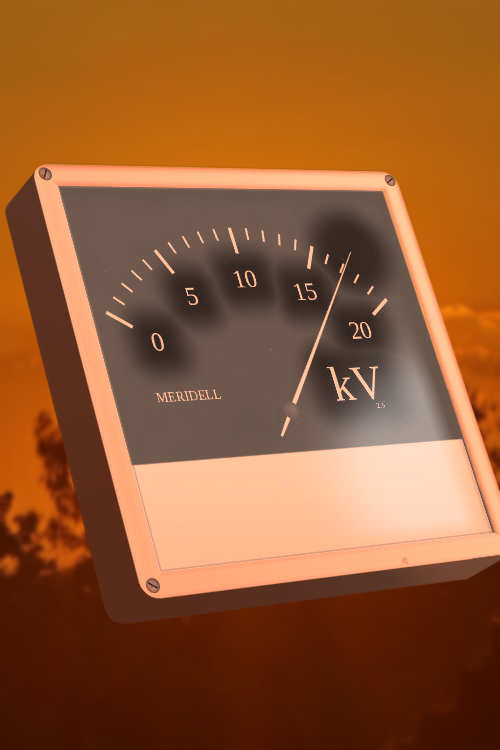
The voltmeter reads 17 kV
